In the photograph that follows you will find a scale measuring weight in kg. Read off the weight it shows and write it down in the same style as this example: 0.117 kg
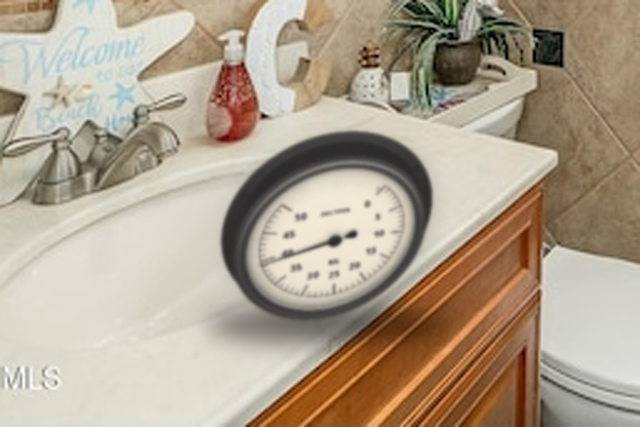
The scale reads 40 kg
